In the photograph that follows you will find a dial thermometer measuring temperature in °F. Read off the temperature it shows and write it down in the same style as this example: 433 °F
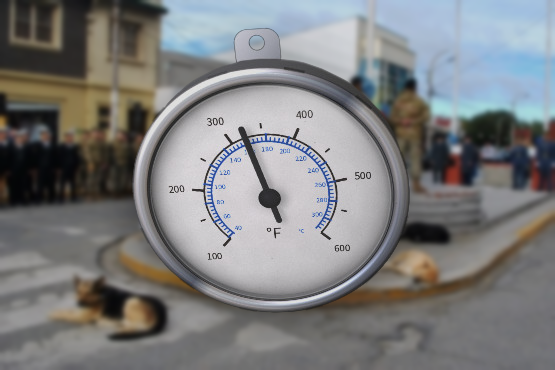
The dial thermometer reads 325 °F
